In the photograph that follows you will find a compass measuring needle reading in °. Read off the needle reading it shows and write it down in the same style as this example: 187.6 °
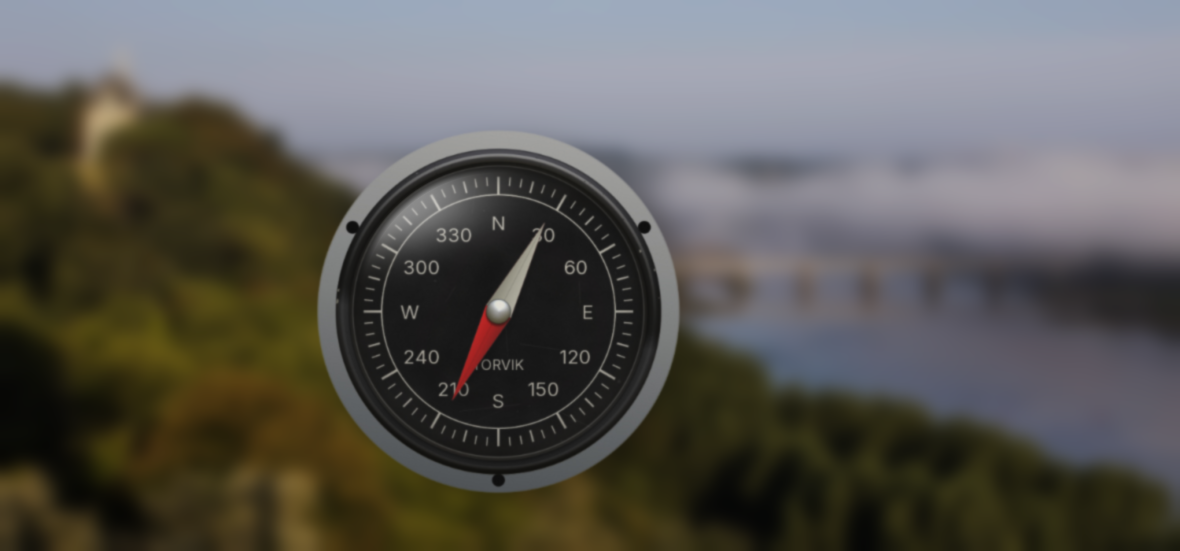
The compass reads 207.5 °
